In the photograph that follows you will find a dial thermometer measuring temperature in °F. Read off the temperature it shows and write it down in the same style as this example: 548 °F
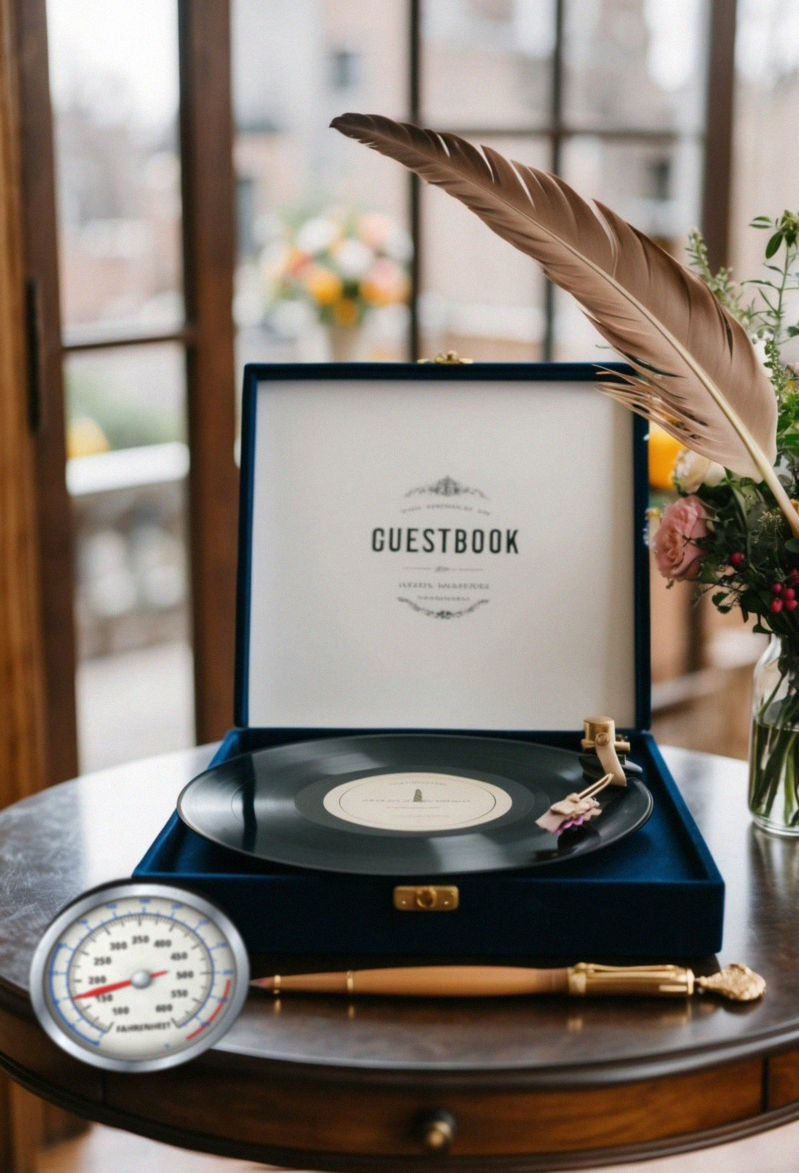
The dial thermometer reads 175 °F
